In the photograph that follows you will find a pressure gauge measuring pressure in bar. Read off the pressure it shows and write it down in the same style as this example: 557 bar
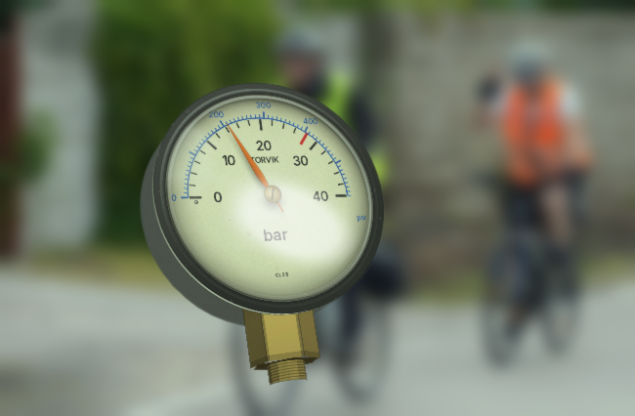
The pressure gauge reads 14 bar
